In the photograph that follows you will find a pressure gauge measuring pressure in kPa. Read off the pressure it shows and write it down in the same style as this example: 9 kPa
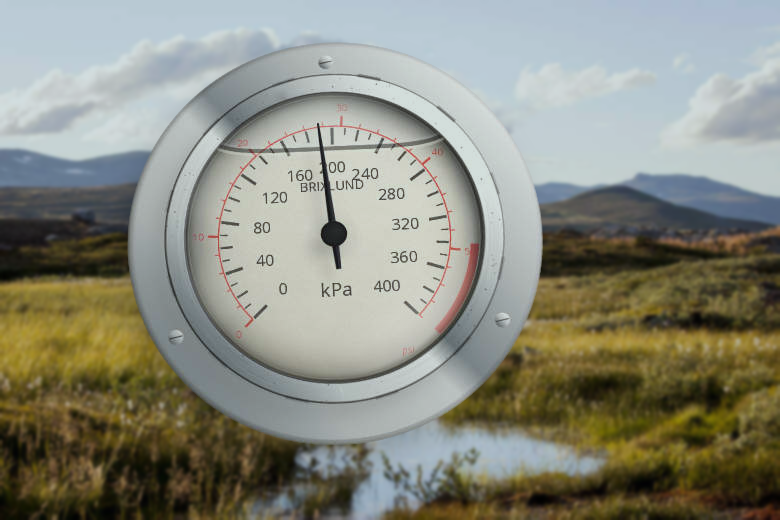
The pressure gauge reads 190 kPa
